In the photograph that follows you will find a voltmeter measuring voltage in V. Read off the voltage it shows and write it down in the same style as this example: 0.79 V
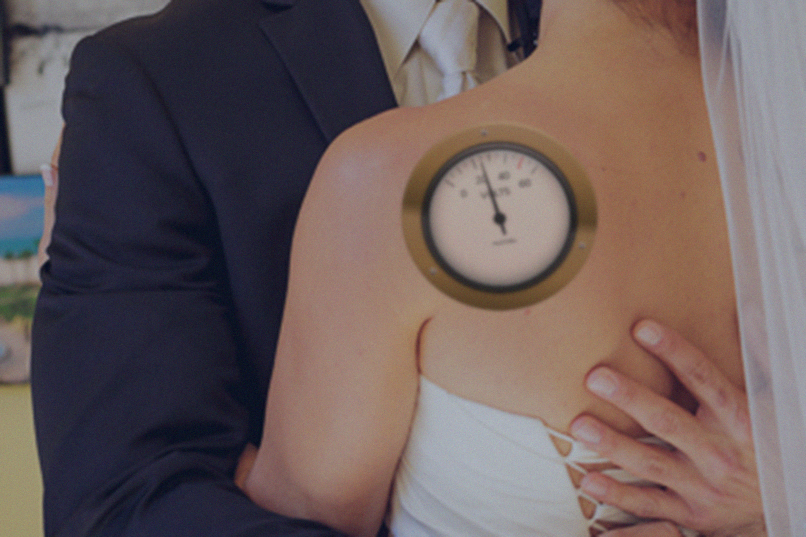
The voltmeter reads 25 V
